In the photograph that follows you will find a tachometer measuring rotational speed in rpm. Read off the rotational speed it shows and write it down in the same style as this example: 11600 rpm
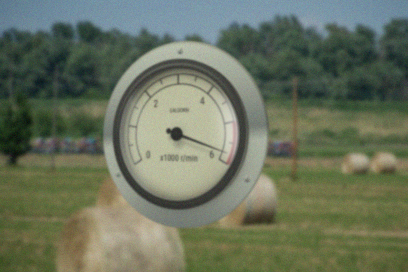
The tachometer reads 5750 rpm
